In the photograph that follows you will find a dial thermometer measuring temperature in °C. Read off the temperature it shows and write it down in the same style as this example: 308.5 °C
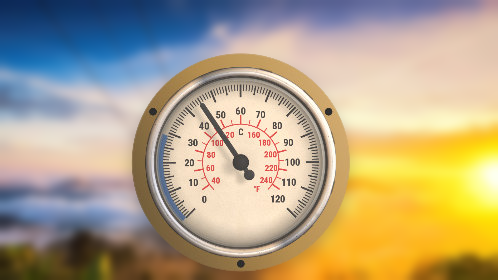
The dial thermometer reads 45 °C
